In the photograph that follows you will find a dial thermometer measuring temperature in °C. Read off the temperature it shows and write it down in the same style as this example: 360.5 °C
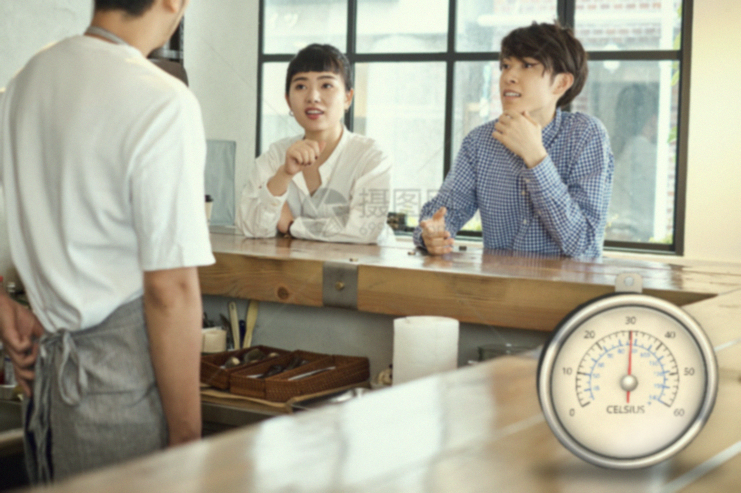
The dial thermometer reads 30 °C
